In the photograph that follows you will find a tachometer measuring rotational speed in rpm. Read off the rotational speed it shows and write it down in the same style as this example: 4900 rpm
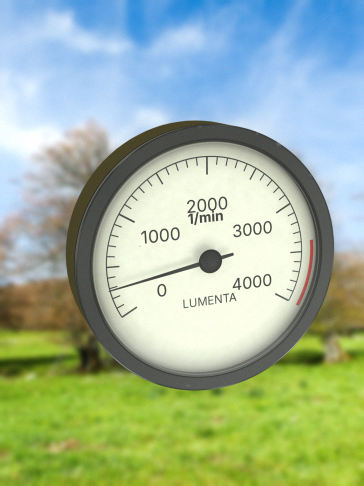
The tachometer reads 300 rpm
